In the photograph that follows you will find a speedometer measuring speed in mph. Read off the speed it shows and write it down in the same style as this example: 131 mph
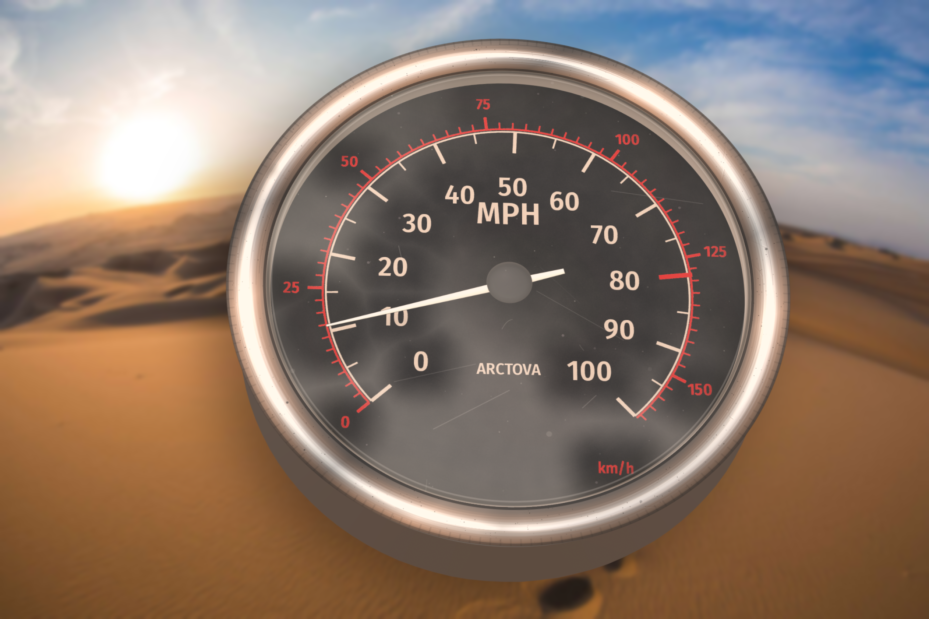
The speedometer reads 10 mph
